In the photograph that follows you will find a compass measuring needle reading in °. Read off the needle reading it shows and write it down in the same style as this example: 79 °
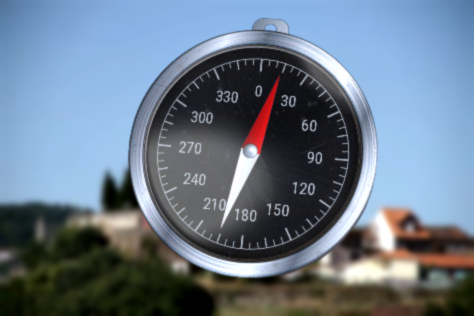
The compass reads 15 °
